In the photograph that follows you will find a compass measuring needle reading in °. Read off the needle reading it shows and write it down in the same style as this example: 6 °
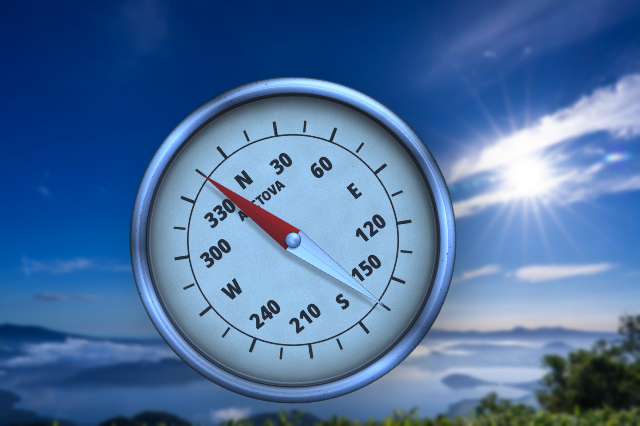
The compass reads 345 °
